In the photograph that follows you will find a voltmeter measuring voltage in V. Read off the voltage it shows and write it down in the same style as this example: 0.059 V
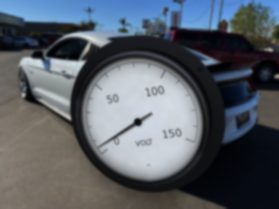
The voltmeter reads 5 V
